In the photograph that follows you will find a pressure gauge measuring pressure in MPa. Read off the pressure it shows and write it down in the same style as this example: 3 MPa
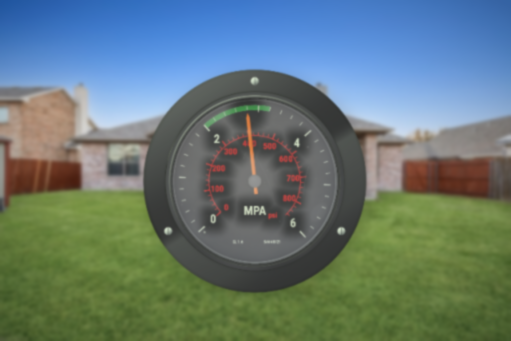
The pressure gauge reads 2.8 MPa
